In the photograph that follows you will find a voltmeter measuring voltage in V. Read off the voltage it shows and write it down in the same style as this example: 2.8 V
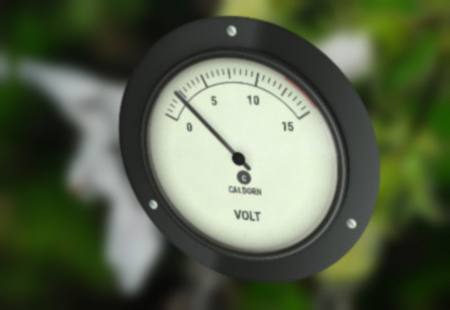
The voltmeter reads 2.5 V
